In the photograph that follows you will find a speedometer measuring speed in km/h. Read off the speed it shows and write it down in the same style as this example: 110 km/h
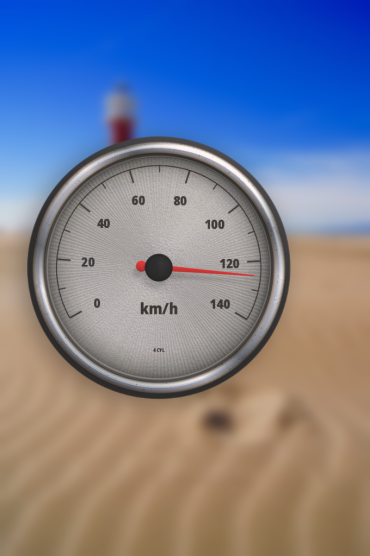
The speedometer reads 125 km/h
